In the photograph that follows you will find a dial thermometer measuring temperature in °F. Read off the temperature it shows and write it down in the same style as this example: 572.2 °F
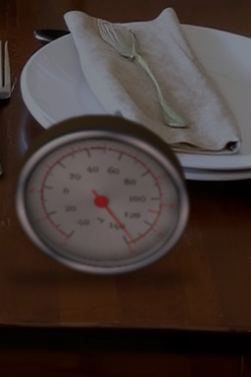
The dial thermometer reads 135 °F
